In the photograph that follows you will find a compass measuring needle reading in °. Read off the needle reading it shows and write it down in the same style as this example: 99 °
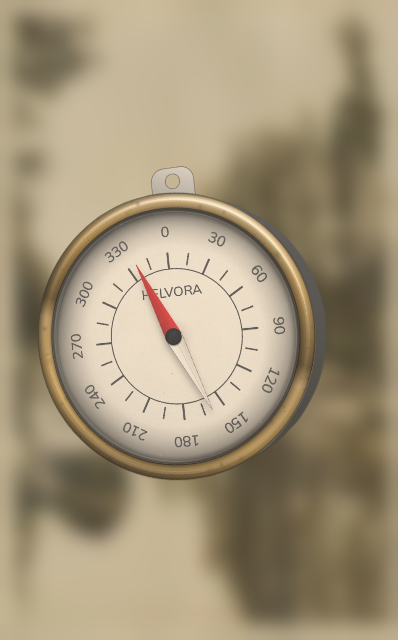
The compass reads 337.5 °
